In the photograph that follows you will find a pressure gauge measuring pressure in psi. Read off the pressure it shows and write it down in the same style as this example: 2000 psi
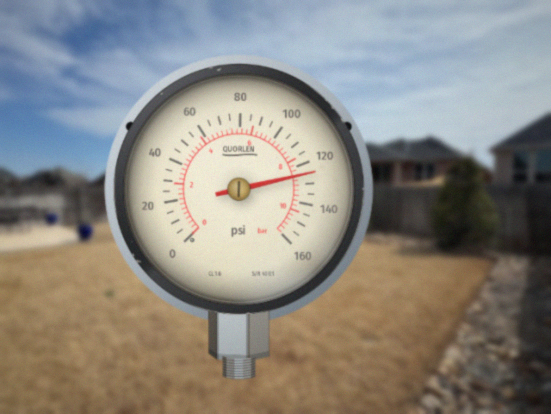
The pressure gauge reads 125 psi
